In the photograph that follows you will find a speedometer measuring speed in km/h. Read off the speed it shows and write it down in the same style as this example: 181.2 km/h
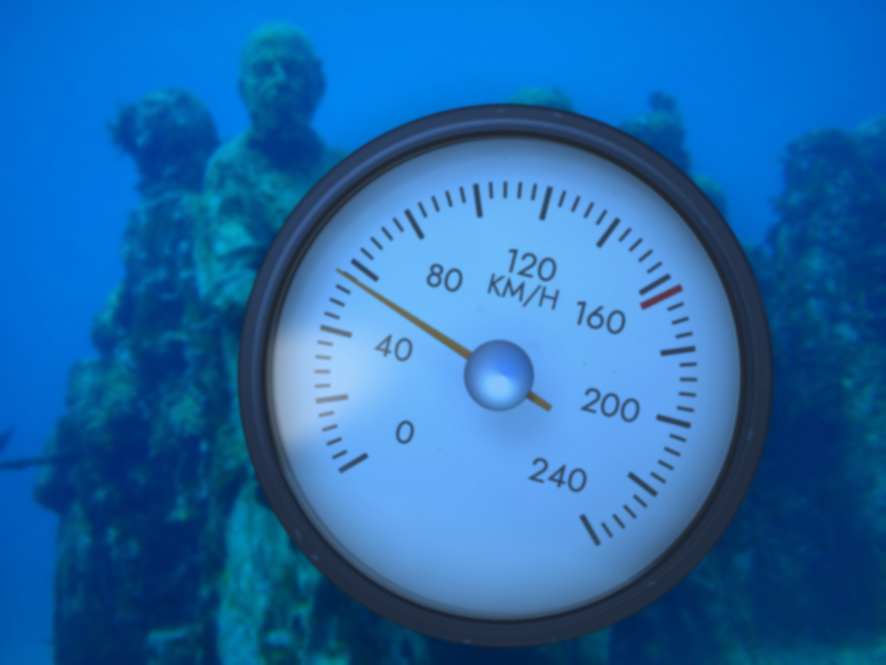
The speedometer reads 56 km/h
